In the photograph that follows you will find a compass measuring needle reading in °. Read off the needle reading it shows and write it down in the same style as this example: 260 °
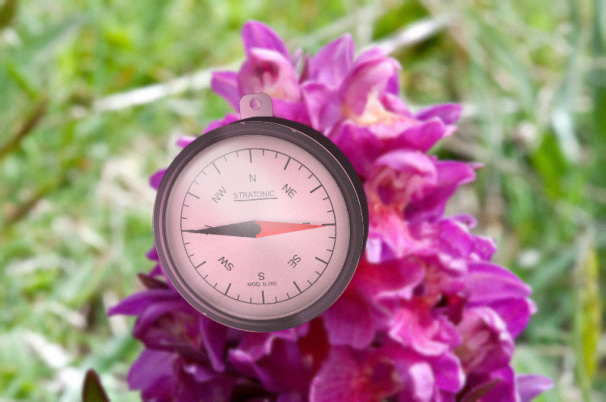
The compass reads 90 °
